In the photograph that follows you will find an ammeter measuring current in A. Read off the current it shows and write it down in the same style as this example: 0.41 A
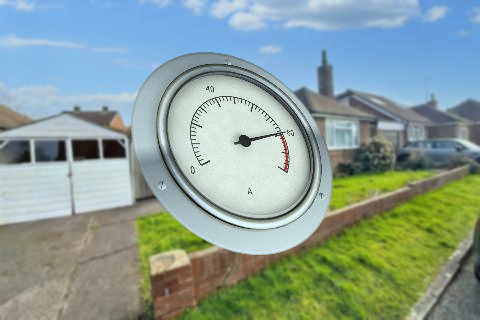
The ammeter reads 80 A
